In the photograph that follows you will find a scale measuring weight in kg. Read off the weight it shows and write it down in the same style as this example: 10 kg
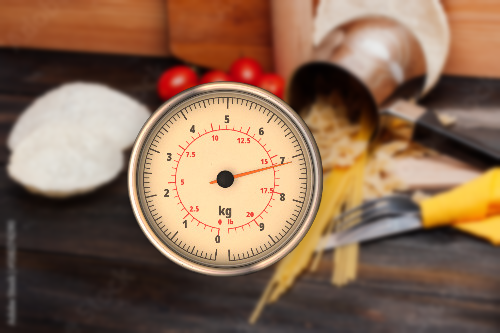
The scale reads 7.1 kg
